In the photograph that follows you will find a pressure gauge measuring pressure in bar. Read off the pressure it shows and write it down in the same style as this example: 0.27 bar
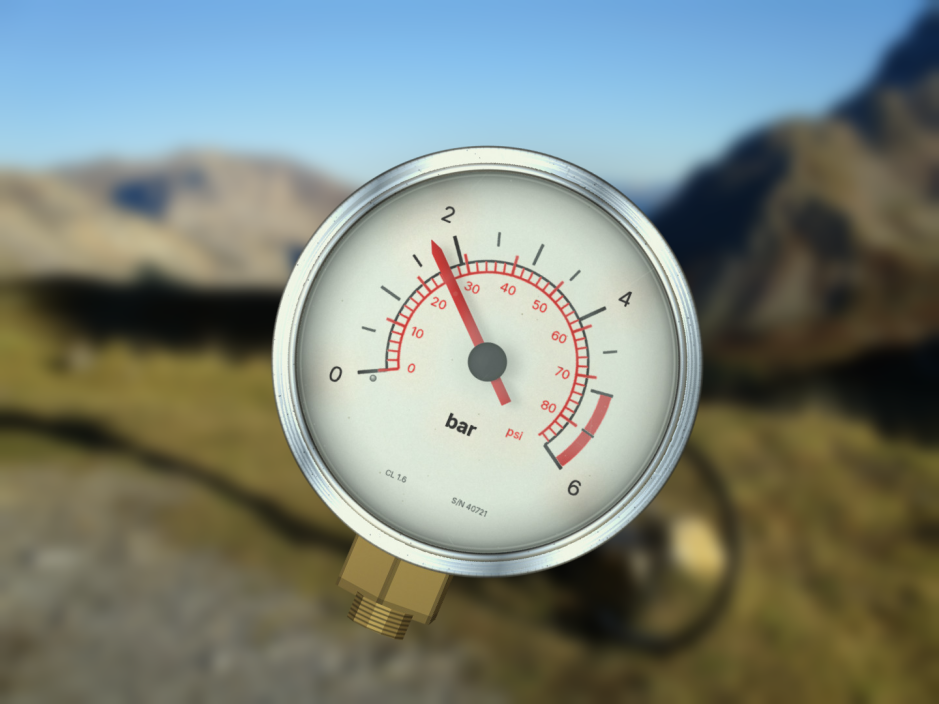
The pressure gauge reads 1.75 bar
